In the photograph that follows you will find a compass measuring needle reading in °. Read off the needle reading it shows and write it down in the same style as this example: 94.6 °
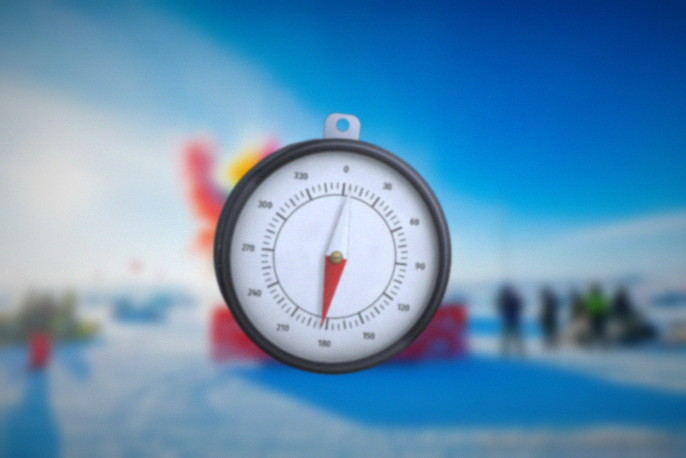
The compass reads 185 °
